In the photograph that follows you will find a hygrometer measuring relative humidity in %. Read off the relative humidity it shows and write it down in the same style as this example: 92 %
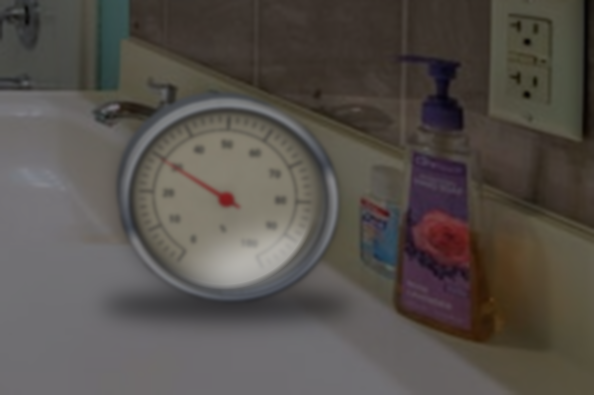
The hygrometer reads 30 %
